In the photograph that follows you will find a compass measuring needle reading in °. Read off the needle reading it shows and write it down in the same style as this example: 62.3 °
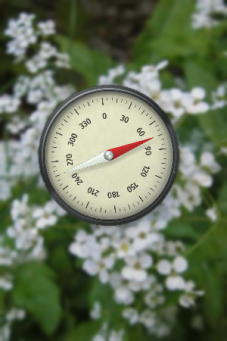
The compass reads 75 °
